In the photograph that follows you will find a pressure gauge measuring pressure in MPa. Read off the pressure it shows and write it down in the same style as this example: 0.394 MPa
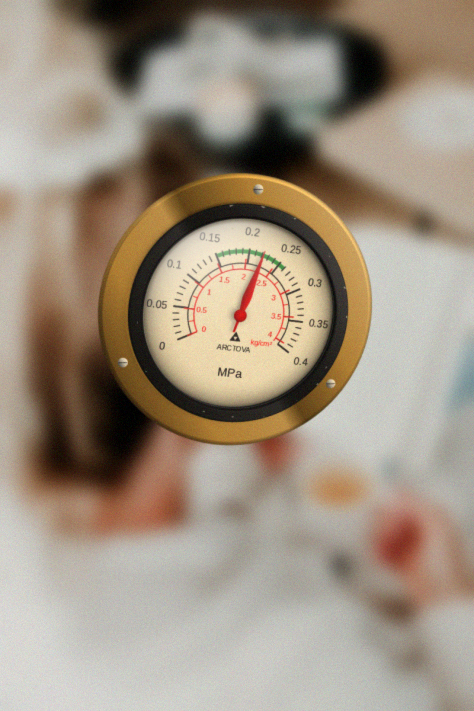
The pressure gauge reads 0.22 MPa
